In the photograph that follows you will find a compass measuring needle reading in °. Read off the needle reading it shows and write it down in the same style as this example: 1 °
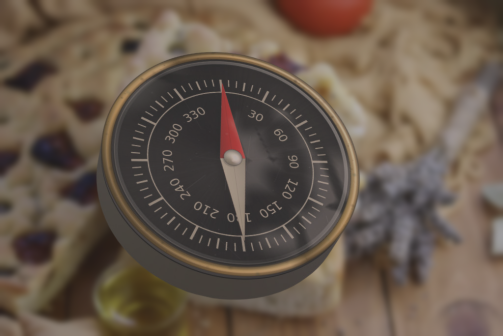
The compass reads 0 °
